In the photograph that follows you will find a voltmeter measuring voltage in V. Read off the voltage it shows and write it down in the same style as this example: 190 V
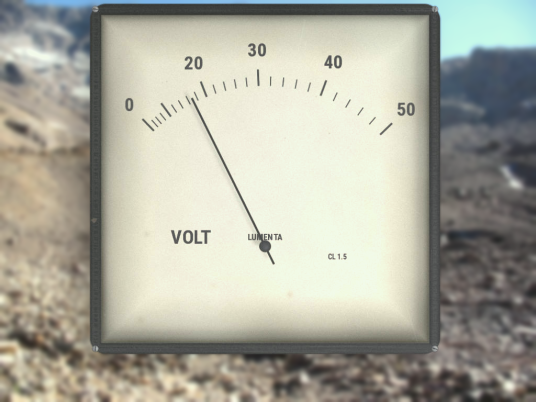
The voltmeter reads 17 V
